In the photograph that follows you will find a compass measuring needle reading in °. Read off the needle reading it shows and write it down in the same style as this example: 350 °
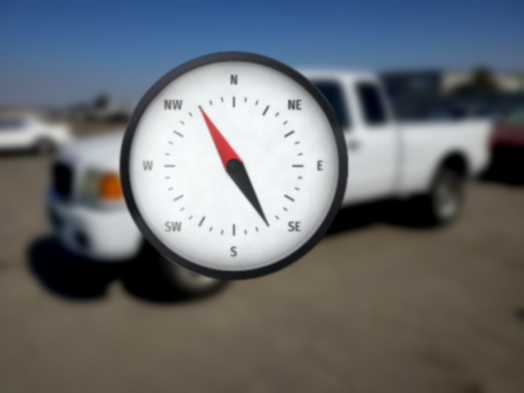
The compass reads 330 °
